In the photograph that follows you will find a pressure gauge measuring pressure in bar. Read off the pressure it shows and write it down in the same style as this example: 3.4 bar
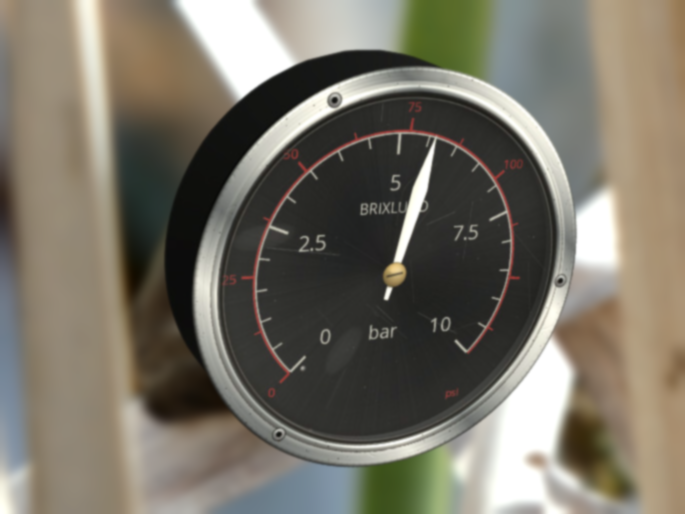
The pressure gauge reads 5.5 bar
